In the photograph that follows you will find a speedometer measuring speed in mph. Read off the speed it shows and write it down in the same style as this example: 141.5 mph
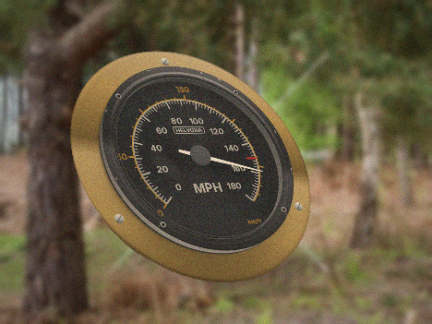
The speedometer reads 160 mph
